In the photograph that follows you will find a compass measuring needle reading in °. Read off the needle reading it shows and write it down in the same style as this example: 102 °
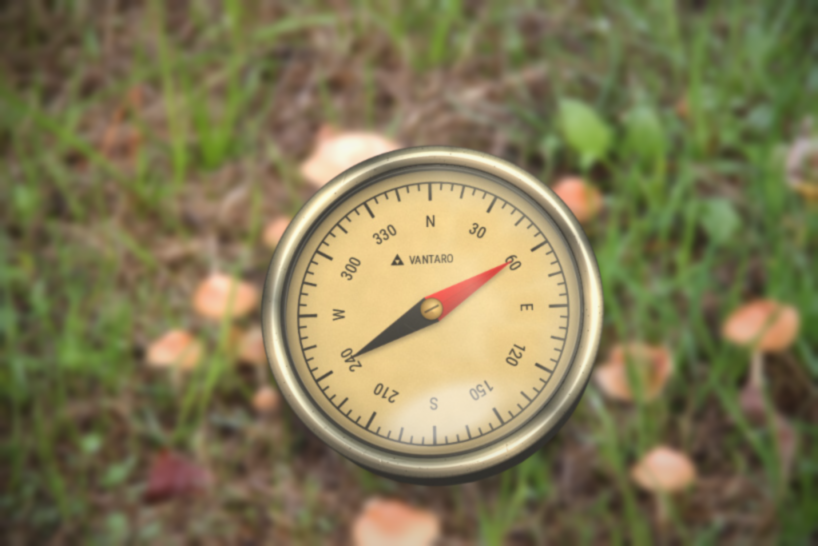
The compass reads 60 °
